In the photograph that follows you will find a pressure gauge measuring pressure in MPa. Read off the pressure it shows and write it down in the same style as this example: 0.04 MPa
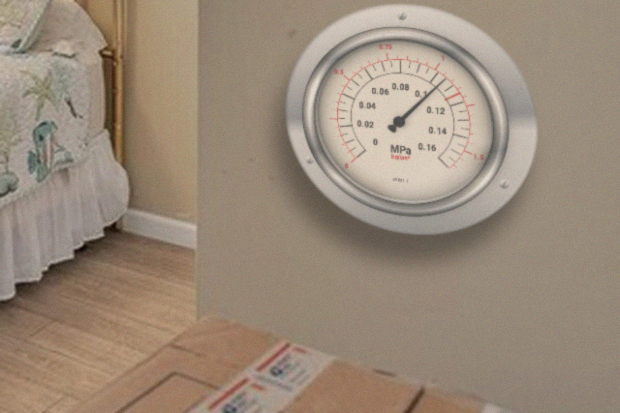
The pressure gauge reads 0.105 MPa
